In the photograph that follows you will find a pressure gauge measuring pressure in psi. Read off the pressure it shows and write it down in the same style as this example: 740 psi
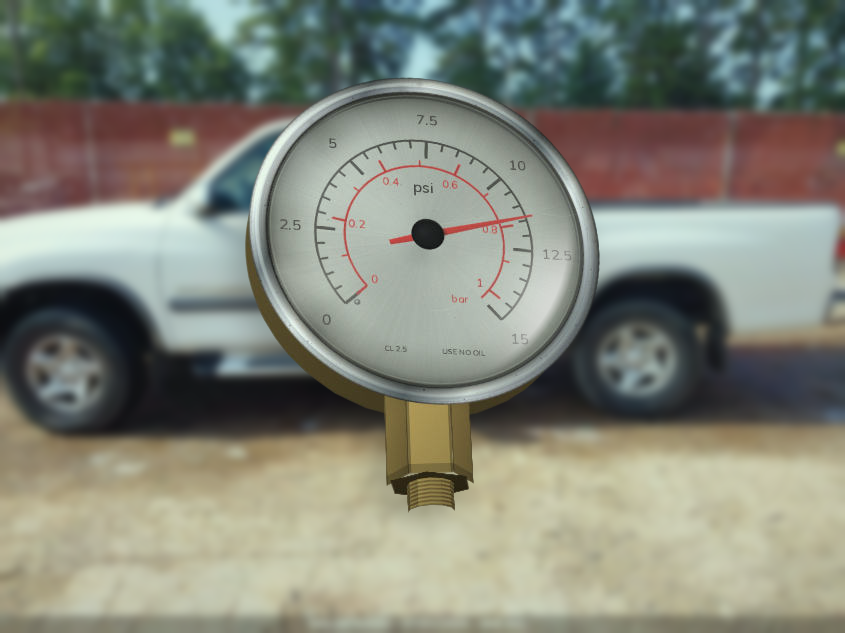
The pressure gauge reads 11.5 psi
